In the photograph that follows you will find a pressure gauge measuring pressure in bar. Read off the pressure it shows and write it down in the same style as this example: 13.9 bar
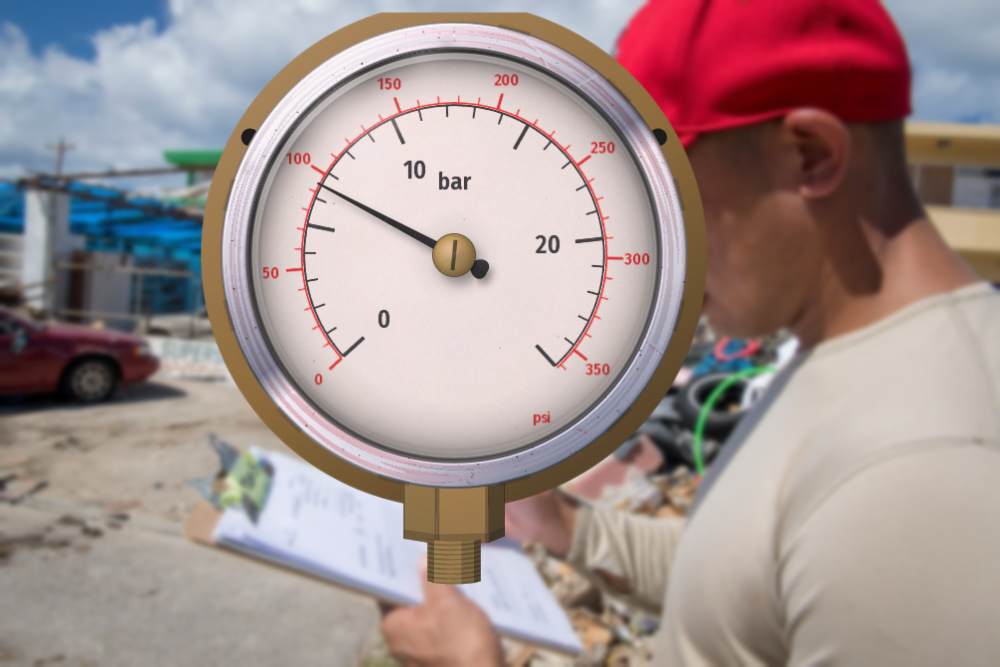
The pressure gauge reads 6.5 bar
